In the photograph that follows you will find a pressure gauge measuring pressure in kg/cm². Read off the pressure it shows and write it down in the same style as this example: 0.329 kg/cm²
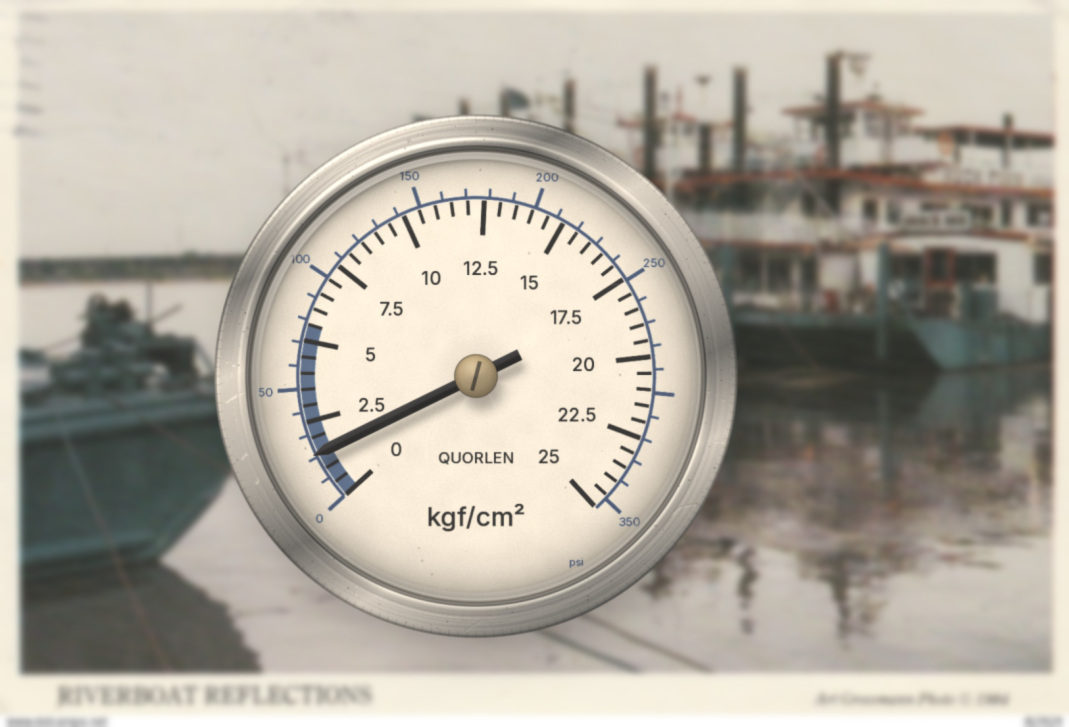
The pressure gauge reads 1.5 kg/cm²
